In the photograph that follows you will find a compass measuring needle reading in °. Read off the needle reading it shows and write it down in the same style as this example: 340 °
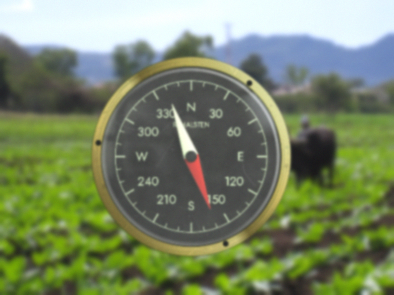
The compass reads 160 °
